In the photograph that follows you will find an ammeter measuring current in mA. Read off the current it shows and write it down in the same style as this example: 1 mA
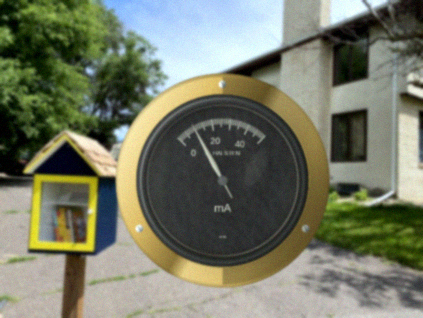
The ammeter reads 10 mA
